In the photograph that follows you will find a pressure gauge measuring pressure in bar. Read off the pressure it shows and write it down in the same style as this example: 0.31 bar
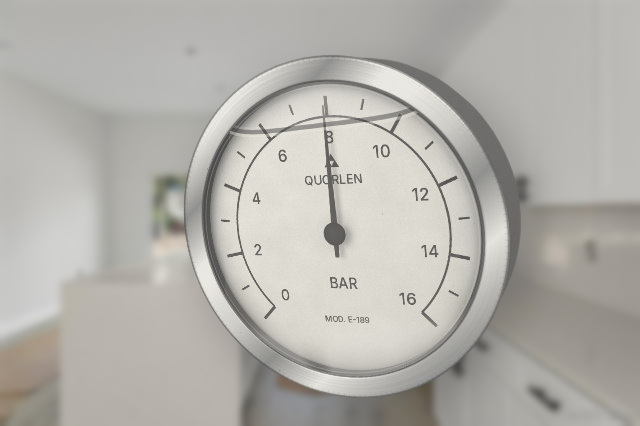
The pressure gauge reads 8 bar
